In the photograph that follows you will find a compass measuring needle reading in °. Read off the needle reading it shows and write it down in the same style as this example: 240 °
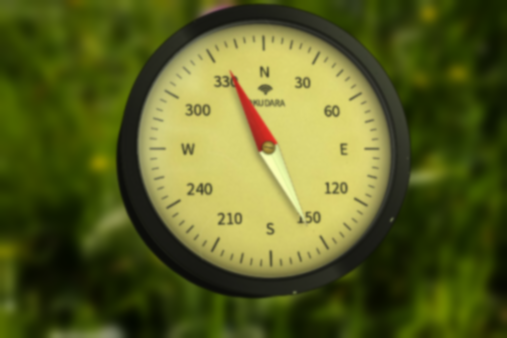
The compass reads 335 °
